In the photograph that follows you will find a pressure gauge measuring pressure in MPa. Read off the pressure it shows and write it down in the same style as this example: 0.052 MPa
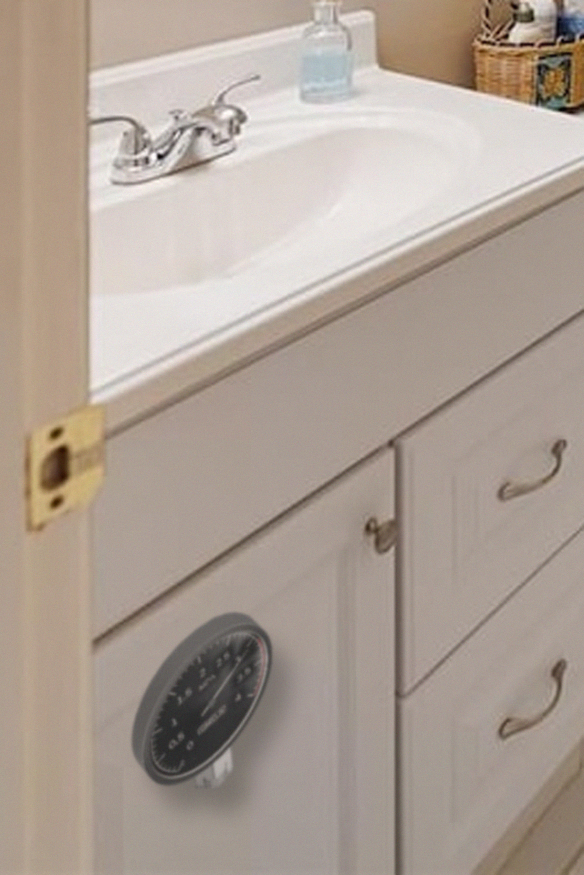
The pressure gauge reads 3 MPa
